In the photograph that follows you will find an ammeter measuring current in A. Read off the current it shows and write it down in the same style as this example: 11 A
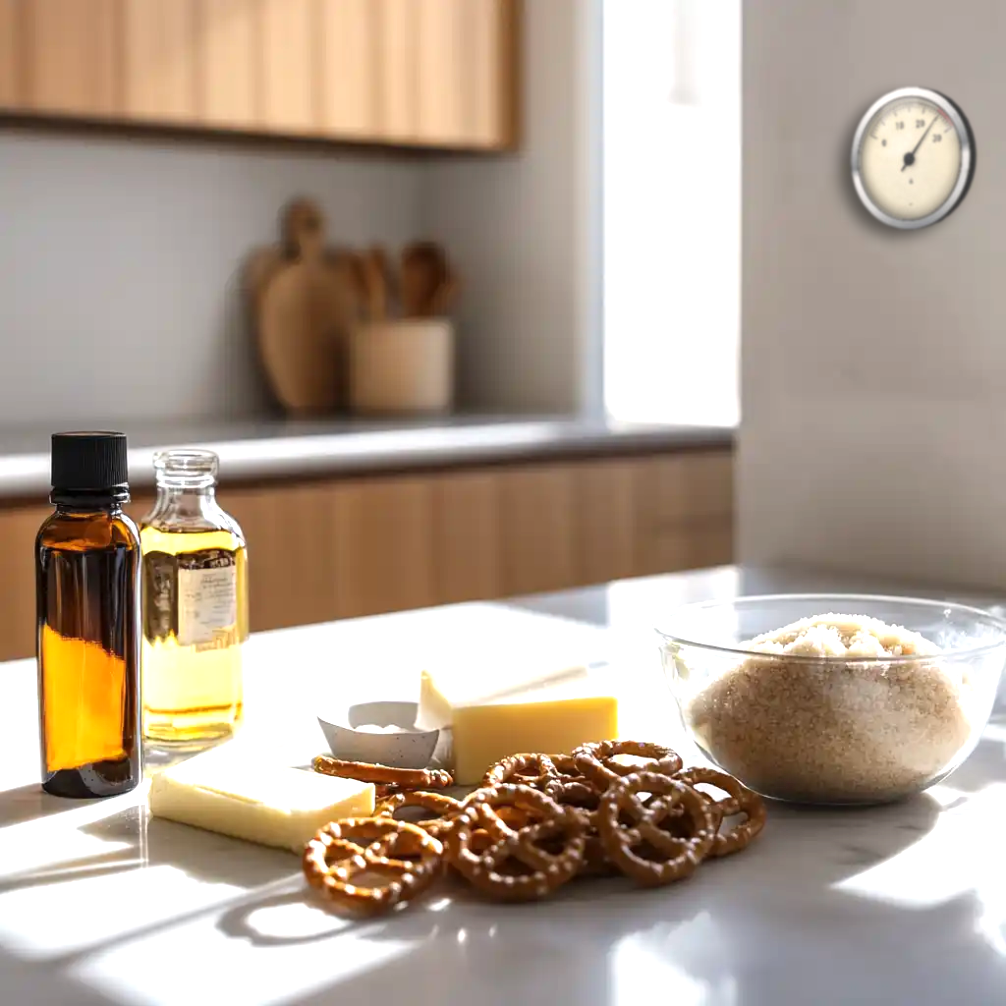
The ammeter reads 25 A
